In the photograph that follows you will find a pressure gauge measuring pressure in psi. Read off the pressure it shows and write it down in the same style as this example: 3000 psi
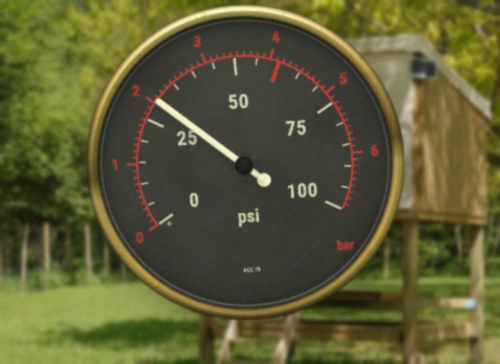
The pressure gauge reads 30 psi
